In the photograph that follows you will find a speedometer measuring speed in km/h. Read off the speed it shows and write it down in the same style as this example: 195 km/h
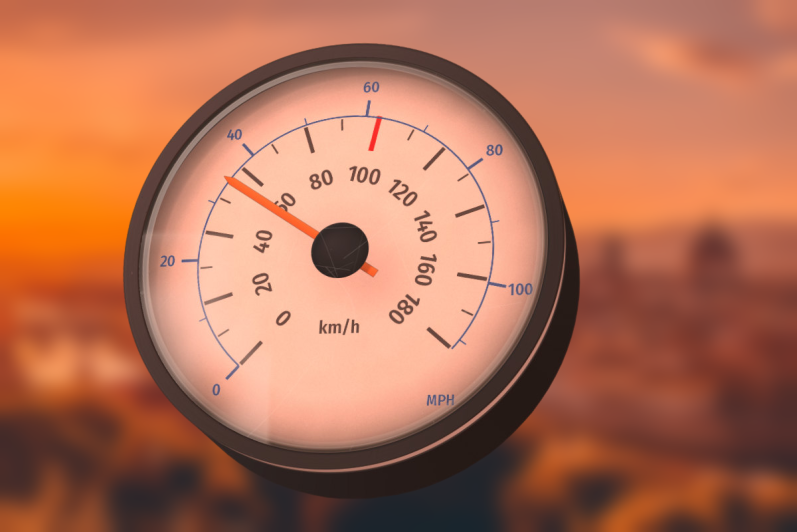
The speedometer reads 55 km/h
